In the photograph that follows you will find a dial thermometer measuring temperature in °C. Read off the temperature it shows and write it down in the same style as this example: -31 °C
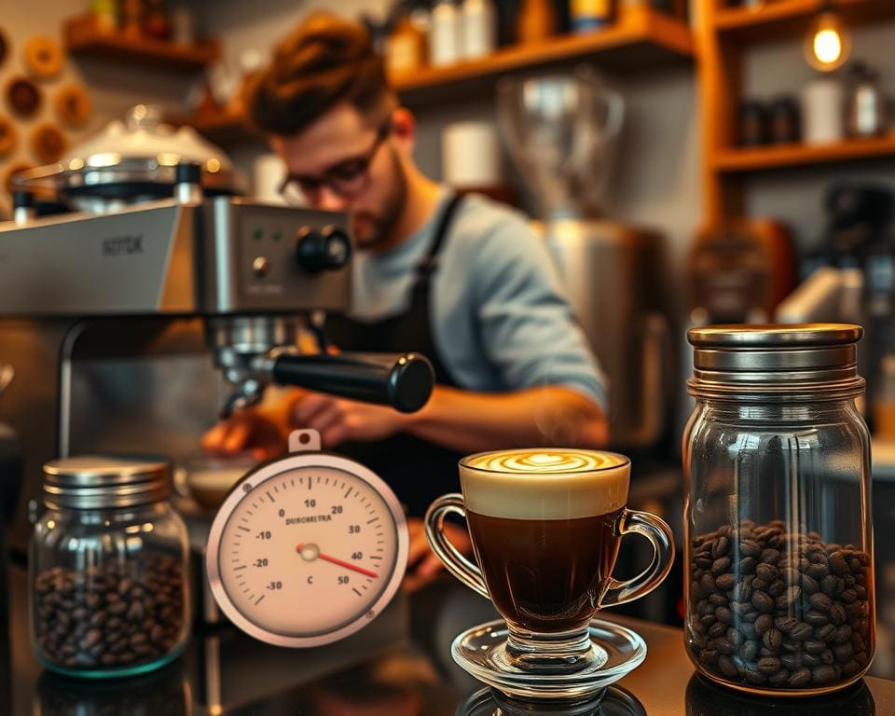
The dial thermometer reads 44 °C
